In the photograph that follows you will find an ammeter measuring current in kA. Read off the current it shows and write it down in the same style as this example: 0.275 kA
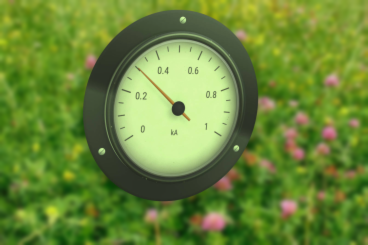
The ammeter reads 0.3 kA
